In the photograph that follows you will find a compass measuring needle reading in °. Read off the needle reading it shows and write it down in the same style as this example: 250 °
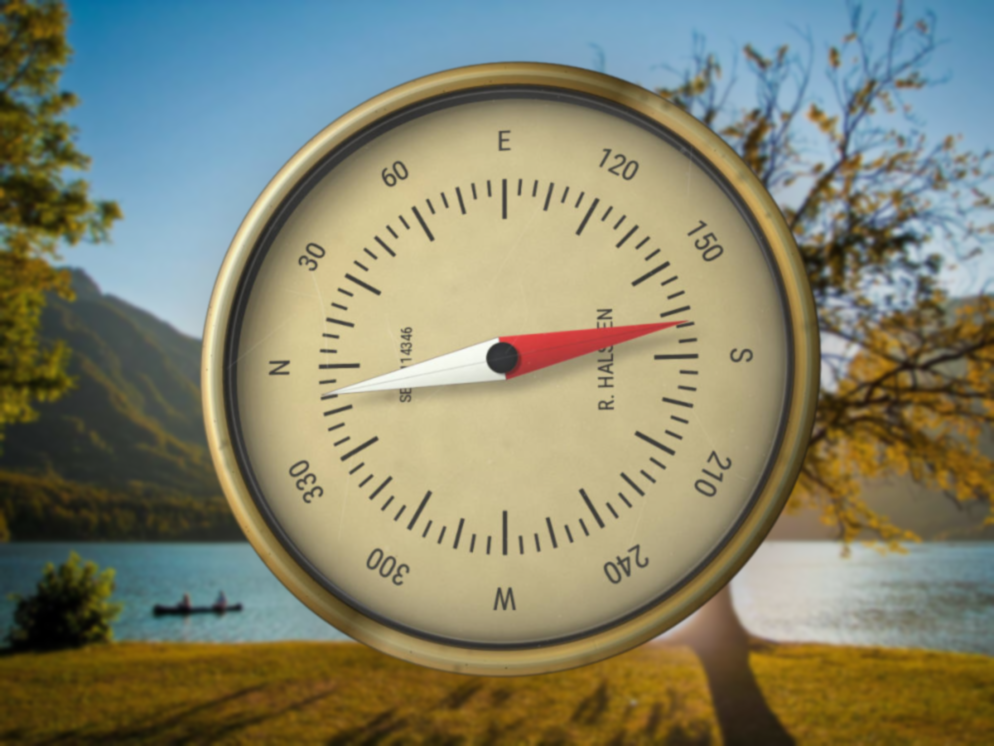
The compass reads 170 °
